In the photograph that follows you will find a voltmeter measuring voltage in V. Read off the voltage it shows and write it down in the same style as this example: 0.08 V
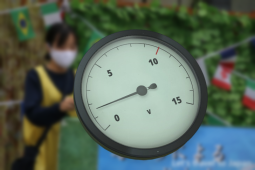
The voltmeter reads 1.5 V
